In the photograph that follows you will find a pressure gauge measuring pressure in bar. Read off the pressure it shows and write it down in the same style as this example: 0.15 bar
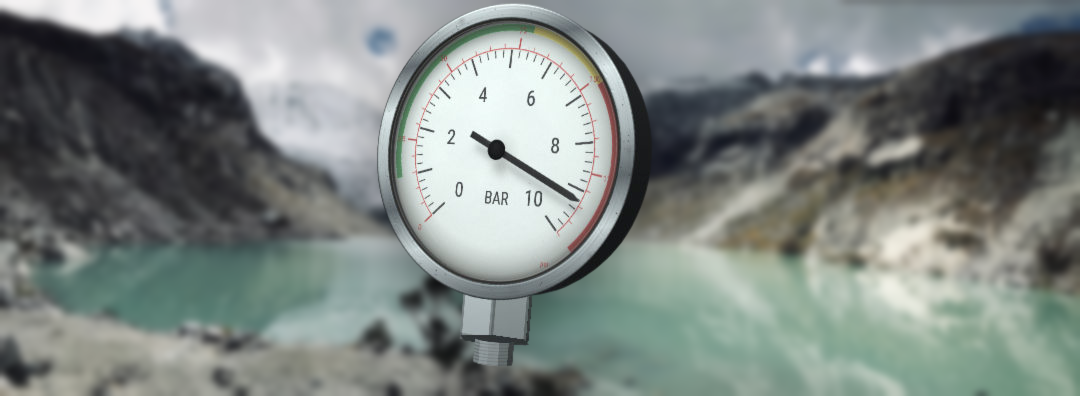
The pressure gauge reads 9.2 bar
